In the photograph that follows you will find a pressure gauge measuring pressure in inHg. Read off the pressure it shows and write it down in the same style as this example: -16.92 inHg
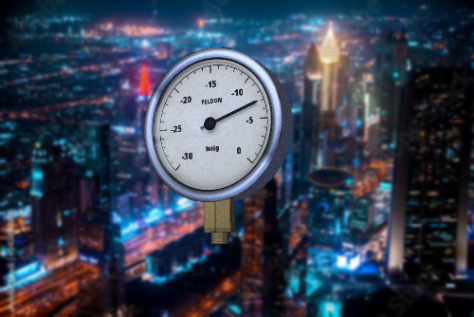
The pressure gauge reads -7 inHg
